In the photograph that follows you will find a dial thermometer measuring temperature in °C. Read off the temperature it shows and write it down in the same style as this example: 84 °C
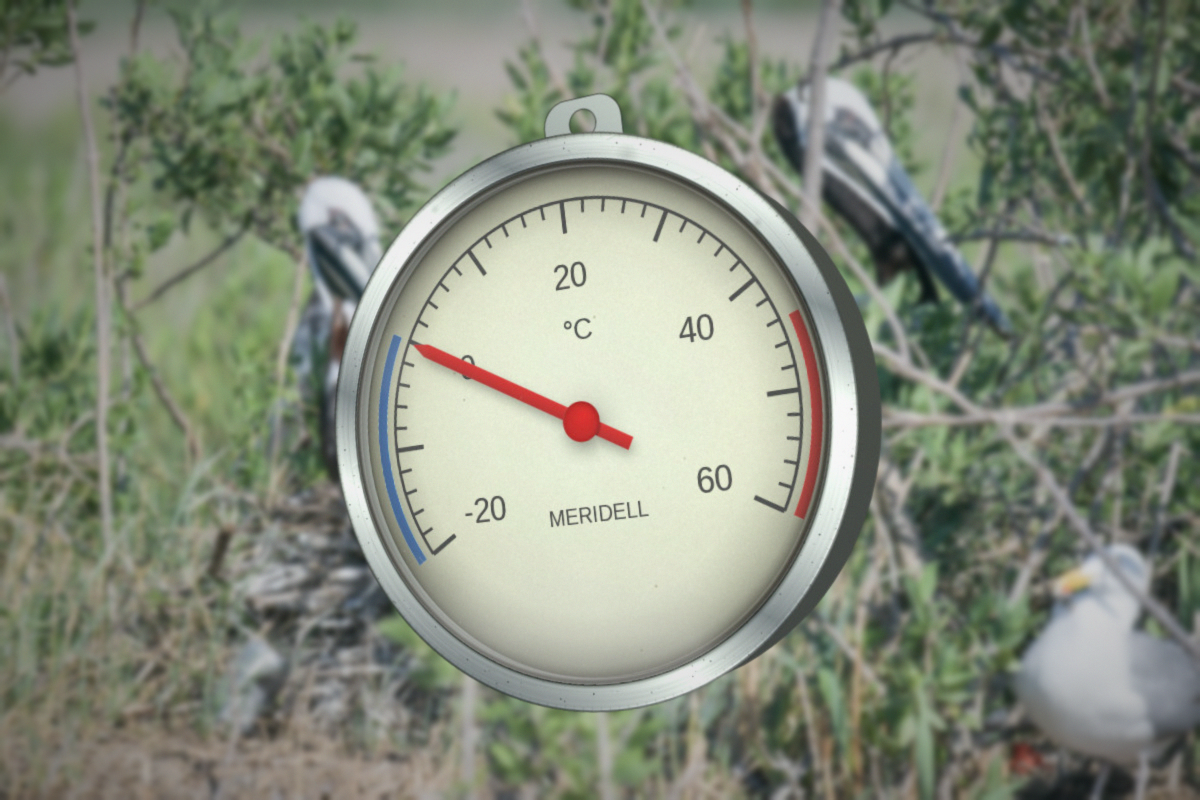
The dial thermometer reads 0 °C
